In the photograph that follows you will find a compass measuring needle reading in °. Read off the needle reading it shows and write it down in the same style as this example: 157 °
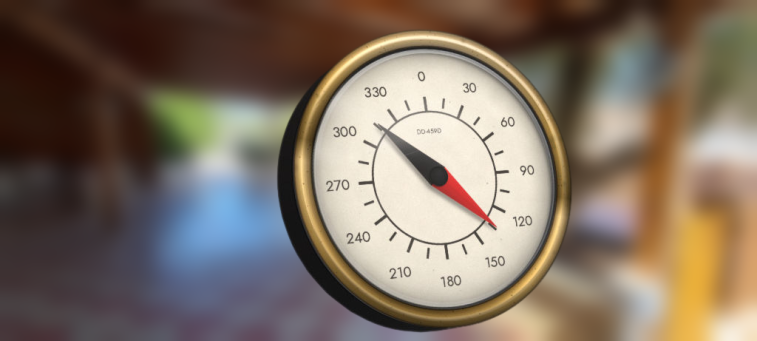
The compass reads 135 °
